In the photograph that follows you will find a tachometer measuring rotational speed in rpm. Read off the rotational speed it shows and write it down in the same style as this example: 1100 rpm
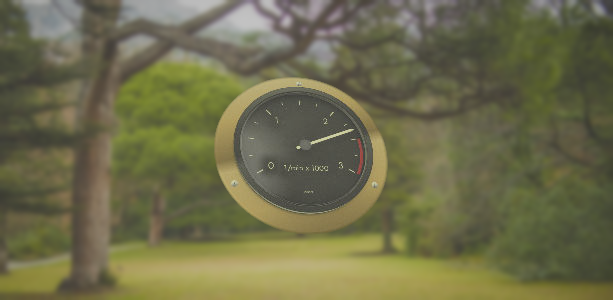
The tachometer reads 2375 rpm
